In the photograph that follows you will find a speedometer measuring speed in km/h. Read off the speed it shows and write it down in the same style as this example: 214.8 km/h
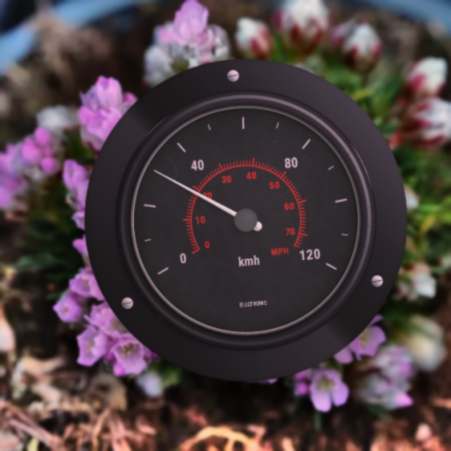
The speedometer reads 30 km/h
